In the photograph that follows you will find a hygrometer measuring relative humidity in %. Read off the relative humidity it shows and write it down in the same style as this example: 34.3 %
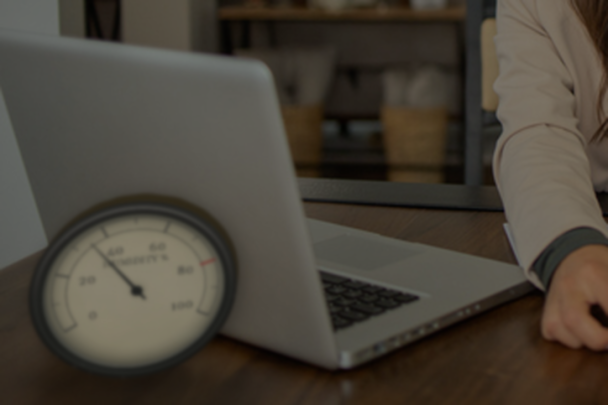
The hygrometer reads 35 %
